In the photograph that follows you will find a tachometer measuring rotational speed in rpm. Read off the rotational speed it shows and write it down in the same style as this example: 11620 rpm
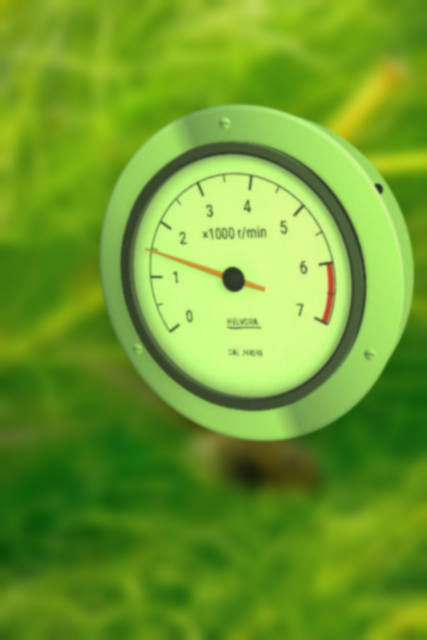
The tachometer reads 1500 rpm
